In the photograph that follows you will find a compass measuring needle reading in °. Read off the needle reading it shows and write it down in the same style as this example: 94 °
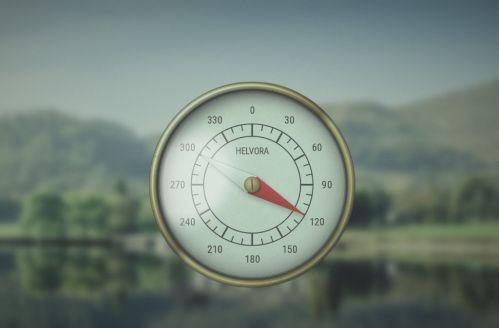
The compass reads 120 °
